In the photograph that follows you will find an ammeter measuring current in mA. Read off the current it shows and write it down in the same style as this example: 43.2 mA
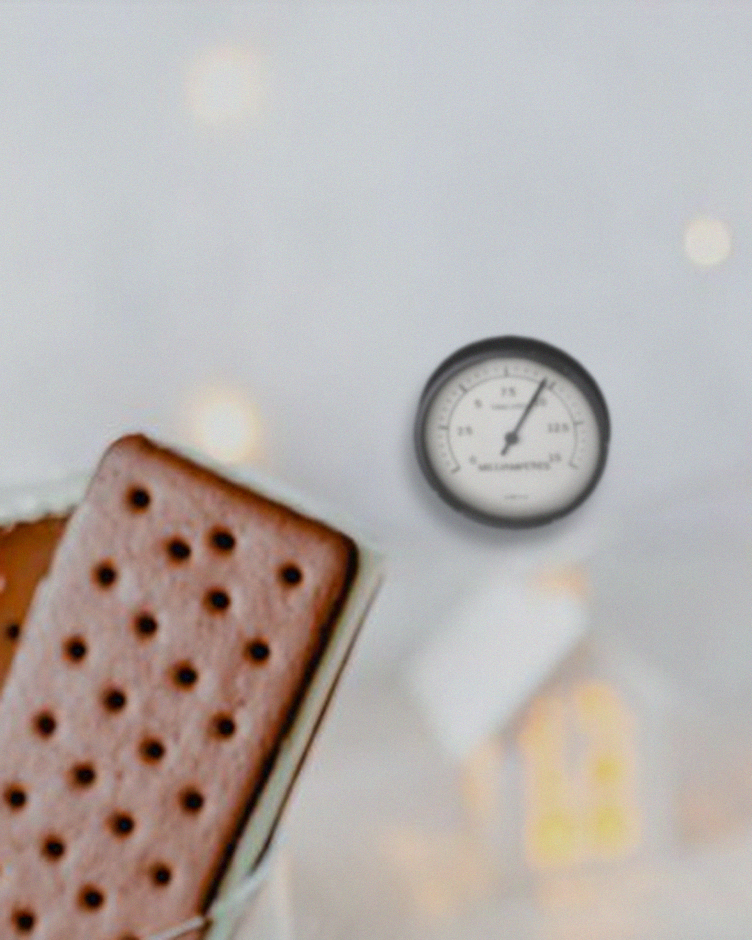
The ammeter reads 9.5 mA
